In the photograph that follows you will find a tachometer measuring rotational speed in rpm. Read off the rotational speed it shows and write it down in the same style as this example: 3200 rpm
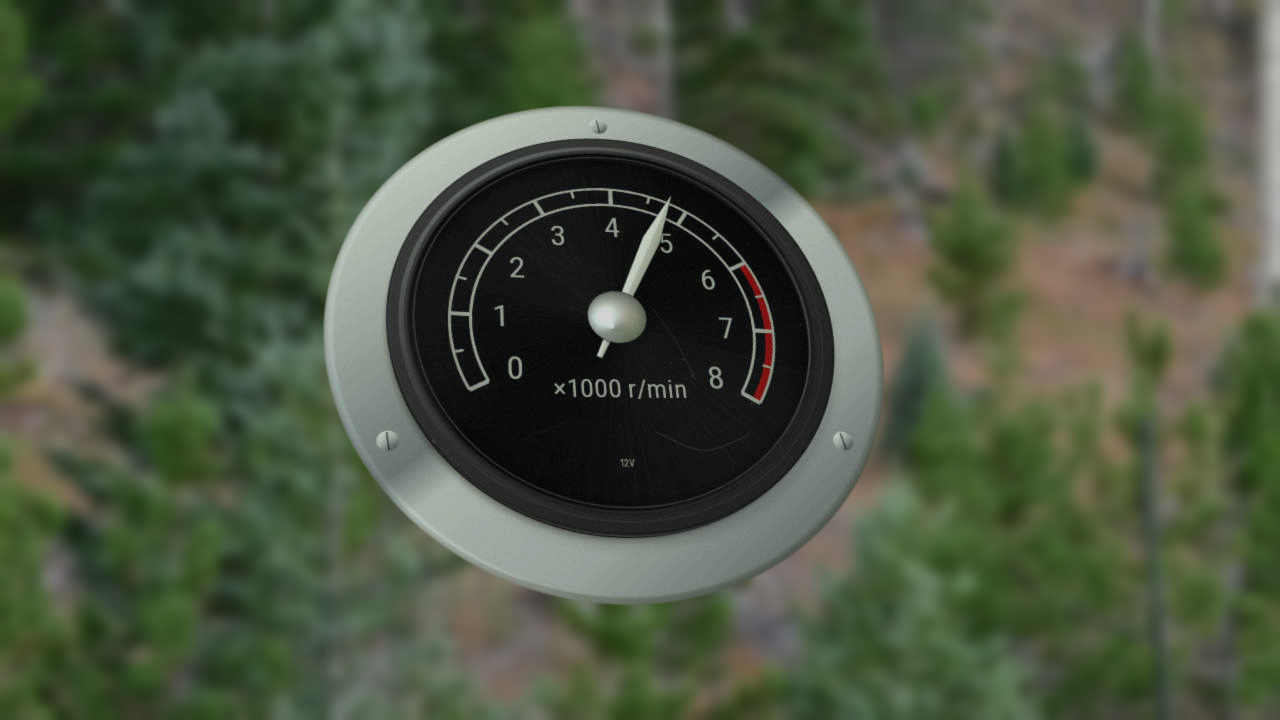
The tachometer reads 4750 rpm
